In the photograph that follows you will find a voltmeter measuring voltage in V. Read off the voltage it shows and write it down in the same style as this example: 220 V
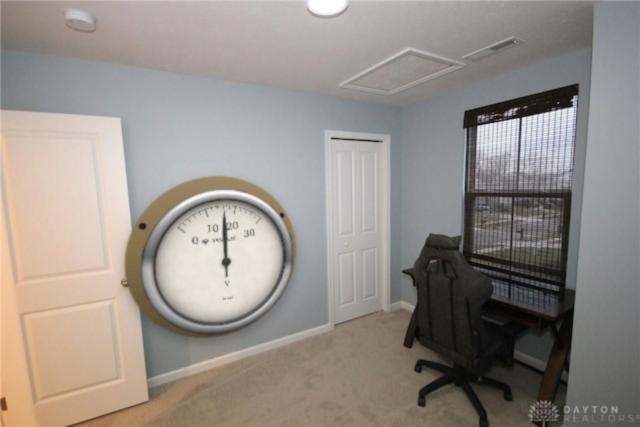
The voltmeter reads 16 V
